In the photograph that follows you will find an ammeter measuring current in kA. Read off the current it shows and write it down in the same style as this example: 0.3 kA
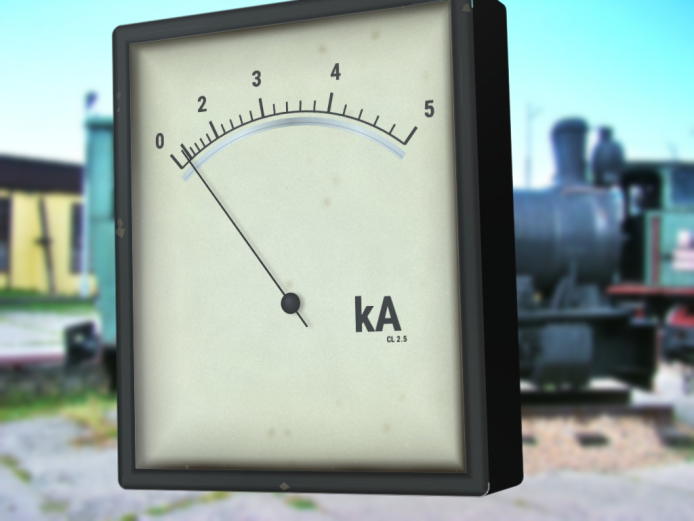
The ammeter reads 1 kA
